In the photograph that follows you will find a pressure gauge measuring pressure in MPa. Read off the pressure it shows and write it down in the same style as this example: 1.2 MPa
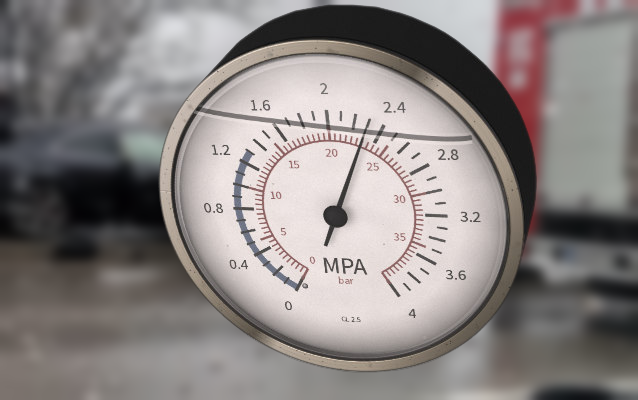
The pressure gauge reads 2.3 MPa
